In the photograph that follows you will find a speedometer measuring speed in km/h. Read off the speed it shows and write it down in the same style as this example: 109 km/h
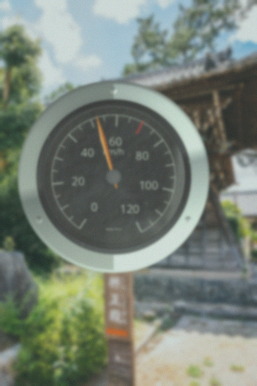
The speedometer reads 52.5 km/h
